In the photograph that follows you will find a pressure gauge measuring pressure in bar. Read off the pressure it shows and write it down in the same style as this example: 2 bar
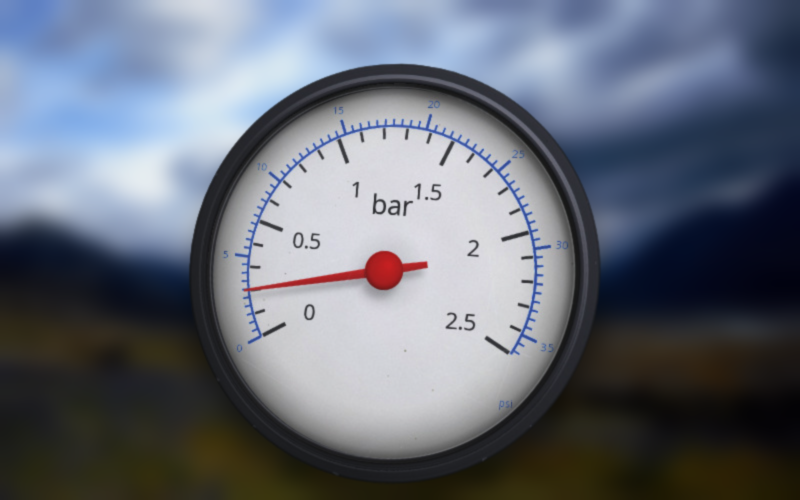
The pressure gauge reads 0.2 bar
